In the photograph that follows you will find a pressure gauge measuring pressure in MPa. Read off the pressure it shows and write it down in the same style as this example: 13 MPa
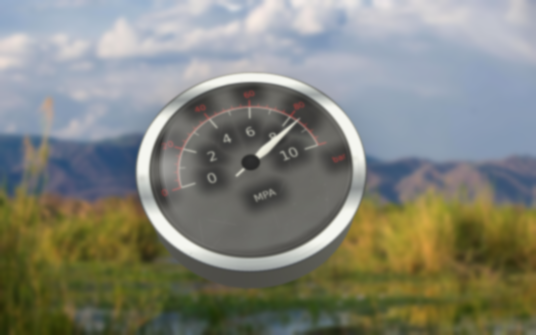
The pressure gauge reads 8.5 MPa
